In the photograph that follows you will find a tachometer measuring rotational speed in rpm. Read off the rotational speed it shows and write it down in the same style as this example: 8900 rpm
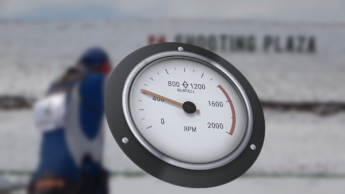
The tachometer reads 400 rpm
